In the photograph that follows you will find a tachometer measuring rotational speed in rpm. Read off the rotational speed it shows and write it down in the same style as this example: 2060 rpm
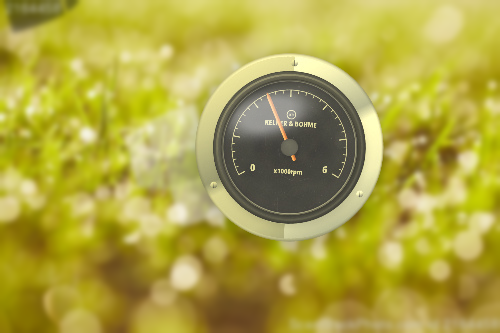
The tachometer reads 2400 rpm
